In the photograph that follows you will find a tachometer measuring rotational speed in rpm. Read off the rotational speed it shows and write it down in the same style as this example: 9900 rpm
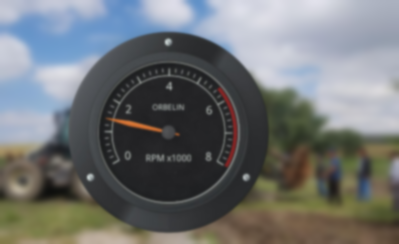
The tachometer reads 1400 rpm
